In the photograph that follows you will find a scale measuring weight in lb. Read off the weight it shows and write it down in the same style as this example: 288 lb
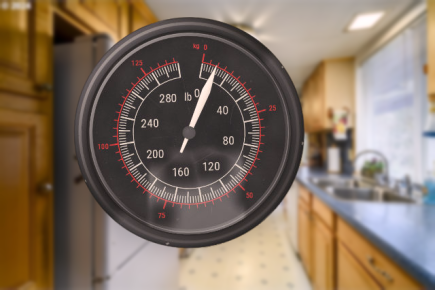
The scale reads 10 lb
